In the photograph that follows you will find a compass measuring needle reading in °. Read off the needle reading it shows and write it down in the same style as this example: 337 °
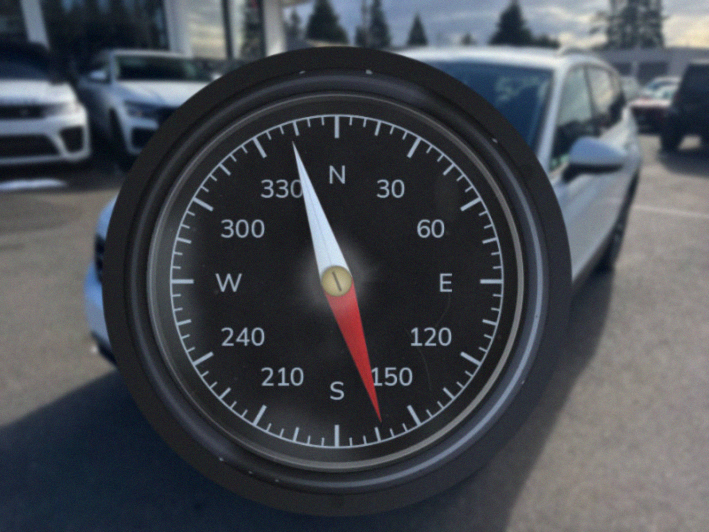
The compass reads 162.5 °
